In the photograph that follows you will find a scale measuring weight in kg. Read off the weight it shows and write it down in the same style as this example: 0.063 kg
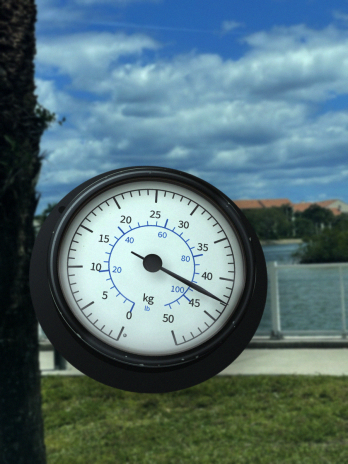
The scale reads 43 kg
